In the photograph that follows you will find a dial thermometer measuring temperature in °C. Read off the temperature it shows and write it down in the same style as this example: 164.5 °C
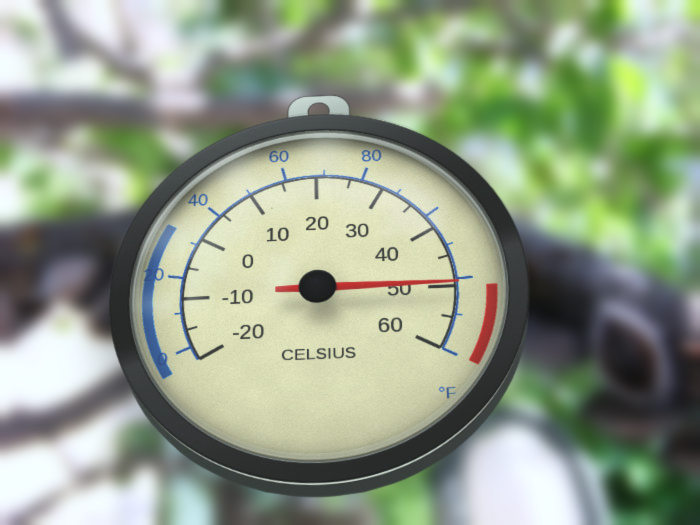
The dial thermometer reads 50 °C
